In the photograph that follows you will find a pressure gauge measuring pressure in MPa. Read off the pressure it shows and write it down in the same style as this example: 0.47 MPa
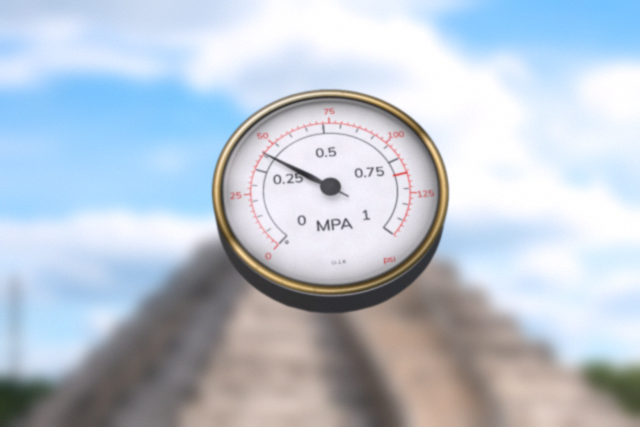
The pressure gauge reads 0.3 MPa
